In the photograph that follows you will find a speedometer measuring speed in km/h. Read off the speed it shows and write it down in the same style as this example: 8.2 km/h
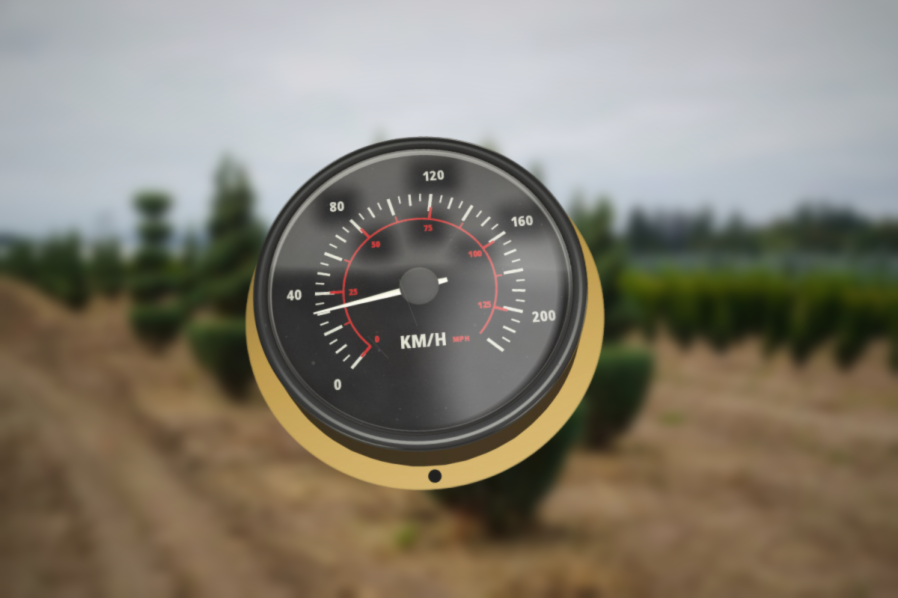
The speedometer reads 30 km/h
